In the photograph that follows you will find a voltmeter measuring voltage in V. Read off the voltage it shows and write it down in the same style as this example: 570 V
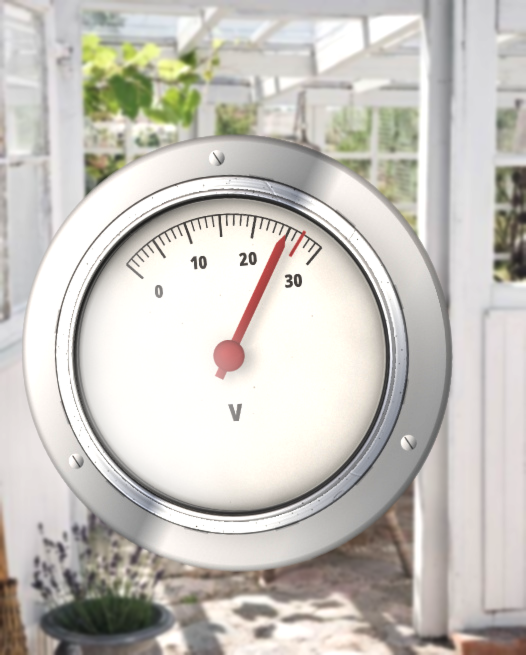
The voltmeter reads 25 V
